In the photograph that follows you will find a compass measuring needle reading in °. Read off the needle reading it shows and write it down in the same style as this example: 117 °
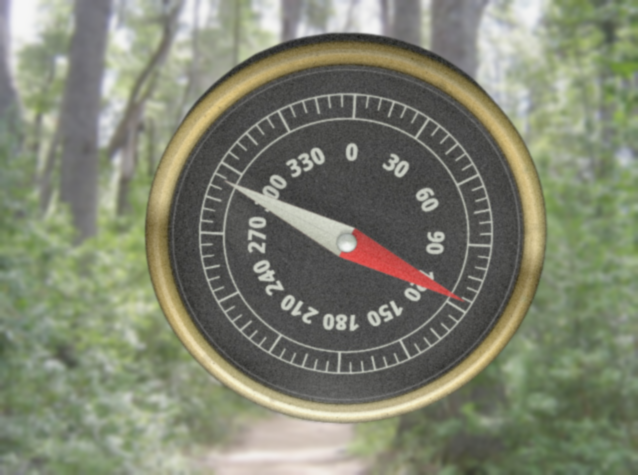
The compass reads 115 °
